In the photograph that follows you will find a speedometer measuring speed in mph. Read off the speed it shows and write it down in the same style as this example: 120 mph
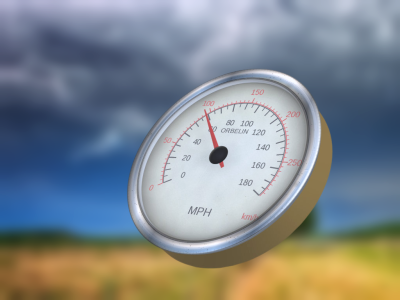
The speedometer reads 60 mph
